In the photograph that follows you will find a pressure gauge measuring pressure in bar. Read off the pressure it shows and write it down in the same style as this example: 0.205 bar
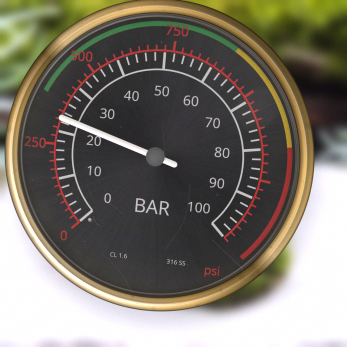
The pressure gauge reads 23 bar
